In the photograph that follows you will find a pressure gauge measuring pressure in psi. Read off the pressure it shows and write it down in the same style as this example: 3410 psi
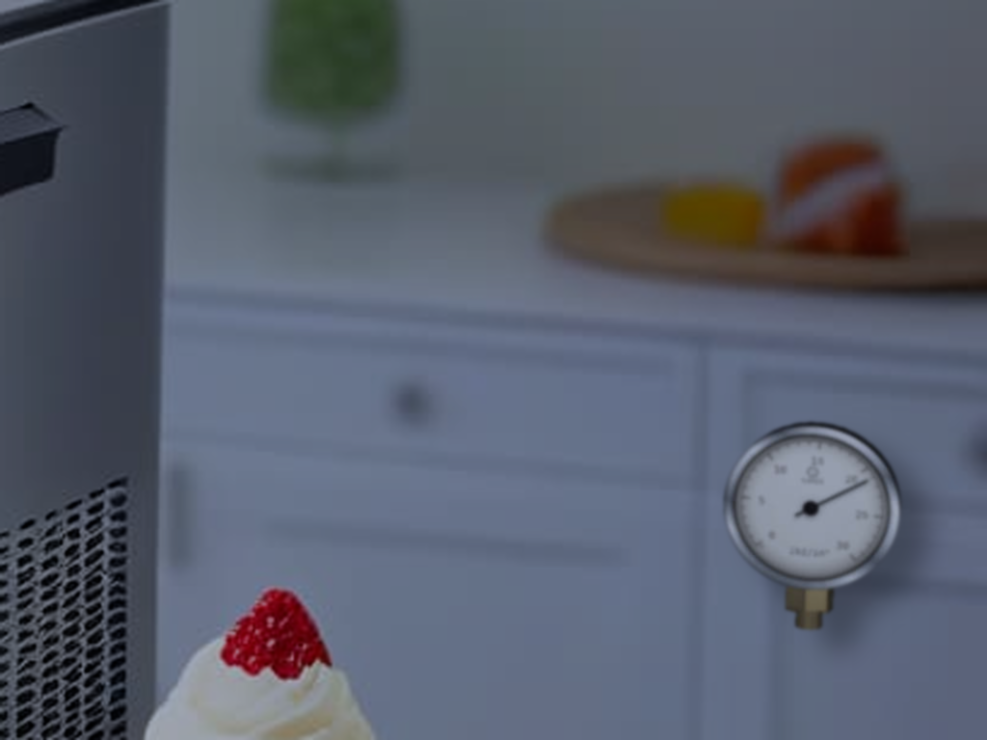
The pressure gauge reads 21 psi
